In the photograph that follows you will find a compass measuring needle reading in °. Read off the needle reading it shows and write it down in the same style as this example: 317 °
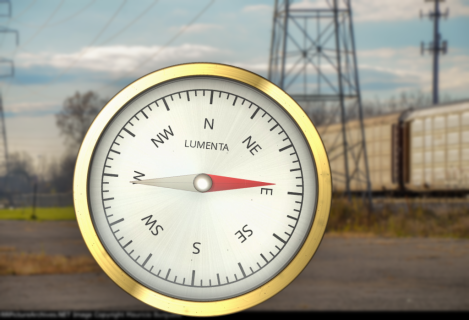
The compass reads 85 °
